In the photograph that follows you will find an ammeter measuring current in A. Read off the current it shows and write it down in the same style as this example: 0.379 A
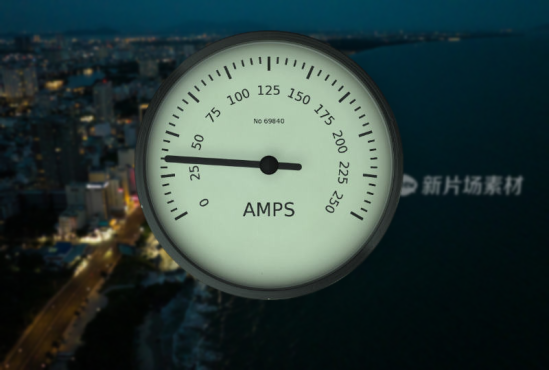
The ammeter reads 35 A
